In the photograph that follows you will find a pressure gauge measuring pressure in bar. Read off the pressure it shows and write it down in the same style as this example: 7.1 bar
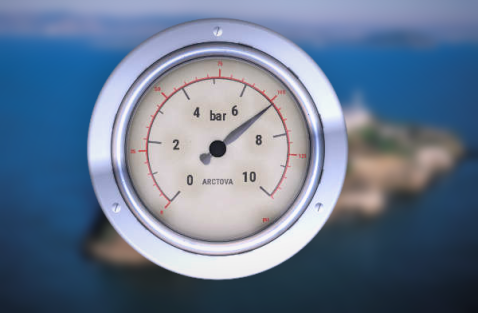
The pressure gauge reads 7 bar
